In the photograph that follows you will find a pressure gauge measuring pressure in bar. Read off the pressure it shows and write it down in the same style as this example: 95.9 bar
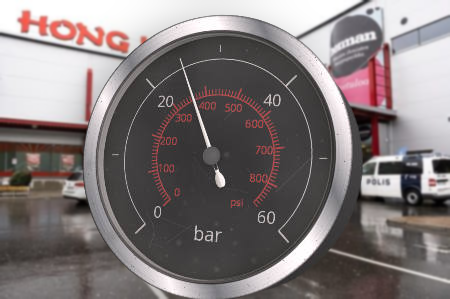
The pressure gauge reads 25 bar
